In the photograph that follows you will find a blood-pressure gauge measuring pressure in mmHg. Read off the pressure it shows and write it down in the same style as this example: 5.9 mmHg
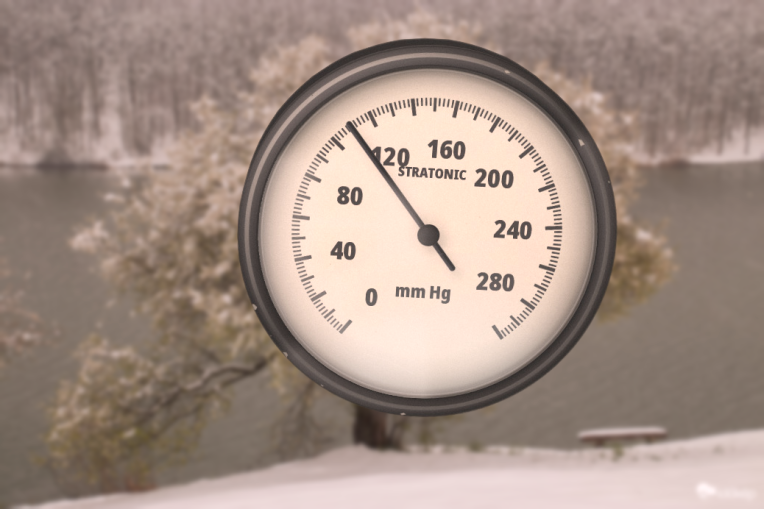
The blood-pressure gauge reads 110 mmHg
